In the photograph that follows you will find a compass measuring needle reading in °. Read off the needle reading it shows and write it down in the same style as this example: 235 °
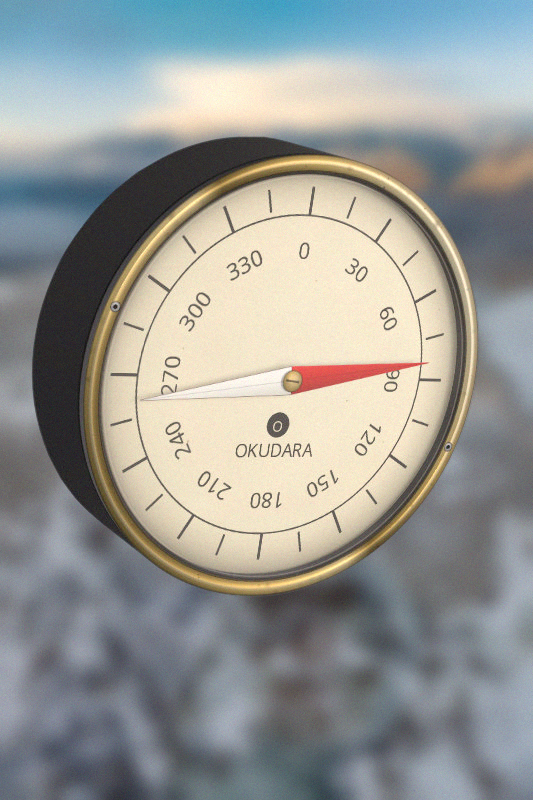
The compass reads 82.5 °
